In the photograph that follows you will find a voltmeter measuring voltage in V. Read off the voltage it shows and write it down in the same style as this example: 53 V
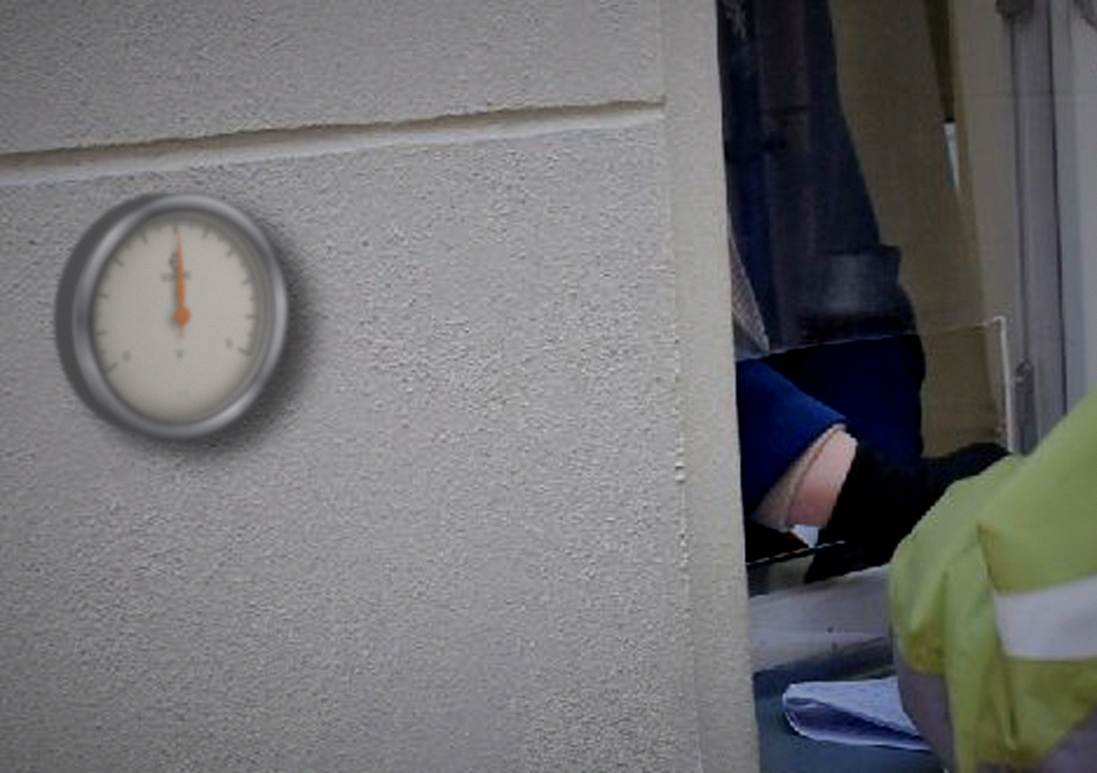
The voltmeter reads 2.5 V
